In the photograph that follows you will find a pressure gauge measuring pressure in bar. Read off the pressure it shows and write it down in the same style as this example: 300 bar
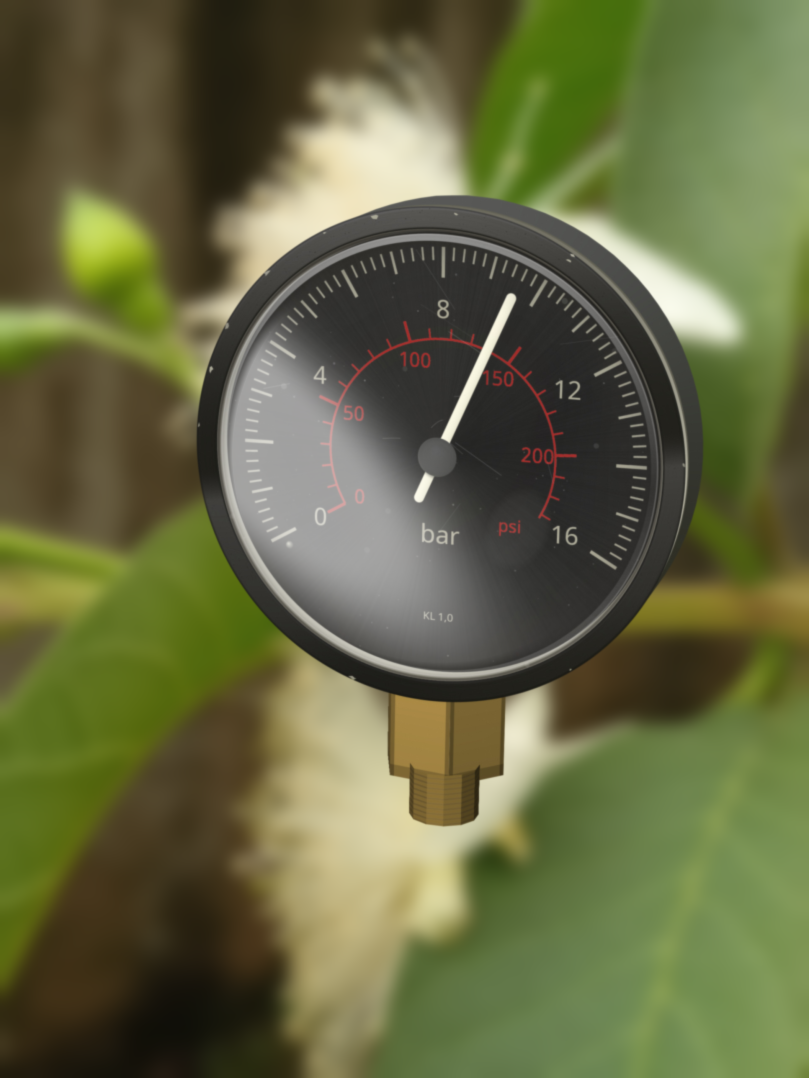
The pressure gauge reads 9.6 bar
